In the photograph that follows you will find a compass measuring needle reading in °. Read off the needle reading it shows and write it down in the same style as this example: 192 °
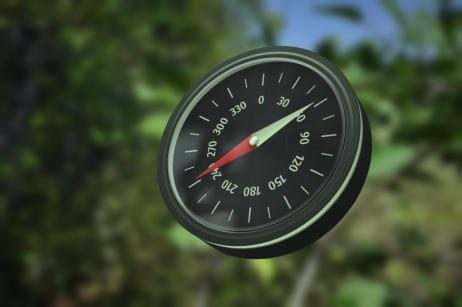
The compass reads 240 °
